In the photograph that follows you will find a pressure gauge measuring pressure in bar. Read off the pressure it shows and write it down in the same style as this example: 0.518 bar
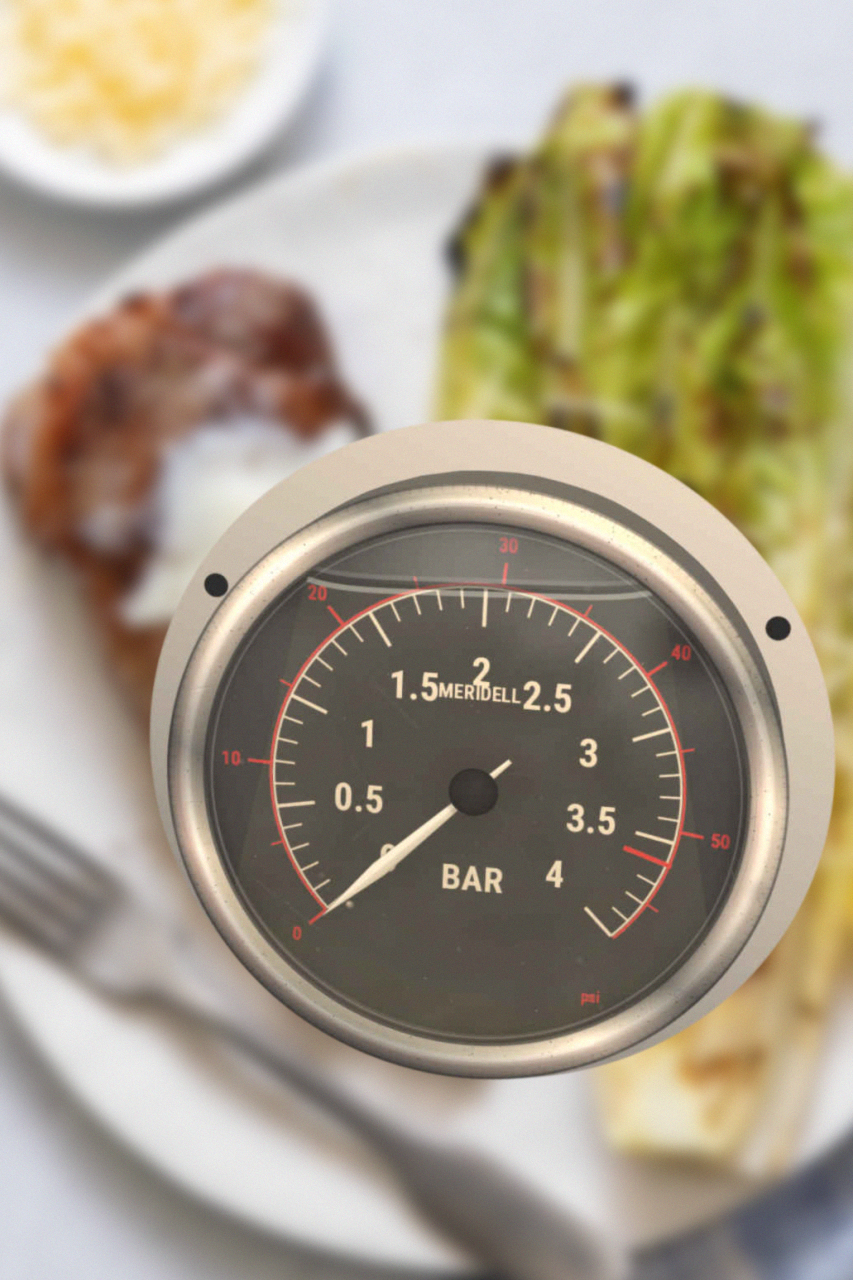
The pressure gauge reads 0 bar
